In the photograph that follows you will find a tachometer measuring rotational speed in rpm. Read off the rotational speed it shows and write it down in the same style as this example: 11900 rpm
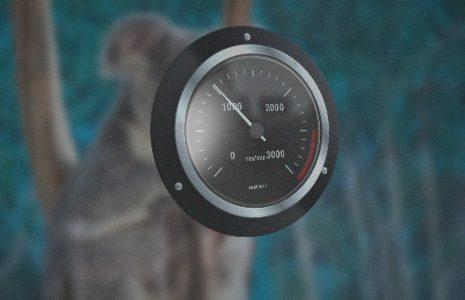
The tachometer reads 1000 rpm
